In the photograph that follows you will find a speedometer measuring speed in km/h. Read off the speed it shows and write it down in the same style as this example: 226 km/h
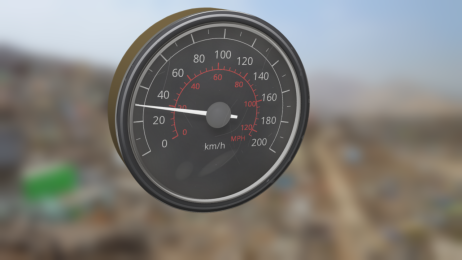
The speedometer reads 30 km/h
